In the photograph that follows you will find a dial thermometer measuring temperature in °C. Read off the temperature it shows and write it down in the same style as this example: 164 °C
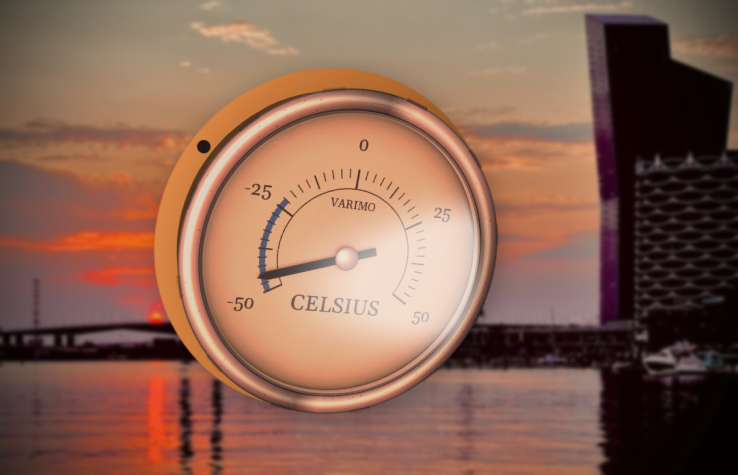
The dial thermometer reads -45 °C
